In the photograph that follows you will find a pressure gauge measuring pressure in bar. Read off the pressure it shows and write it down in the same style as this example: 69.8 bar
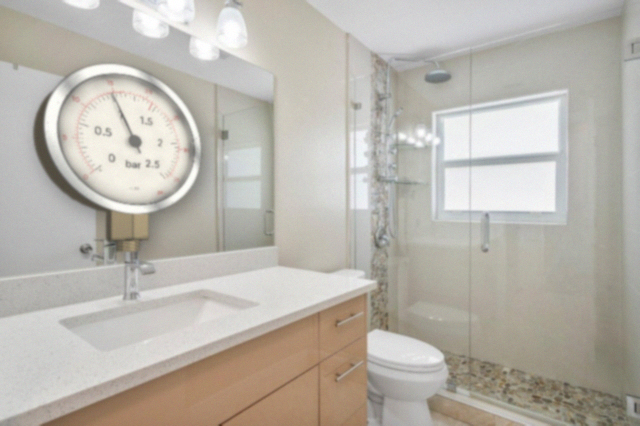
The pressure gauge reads 1 bar
